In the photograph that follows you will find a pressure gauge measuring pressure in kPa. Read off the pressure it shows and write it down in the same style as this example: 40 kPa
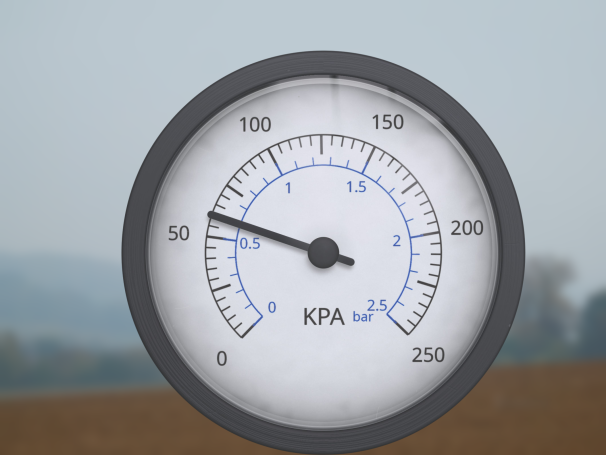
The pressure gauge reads 60 kPa
